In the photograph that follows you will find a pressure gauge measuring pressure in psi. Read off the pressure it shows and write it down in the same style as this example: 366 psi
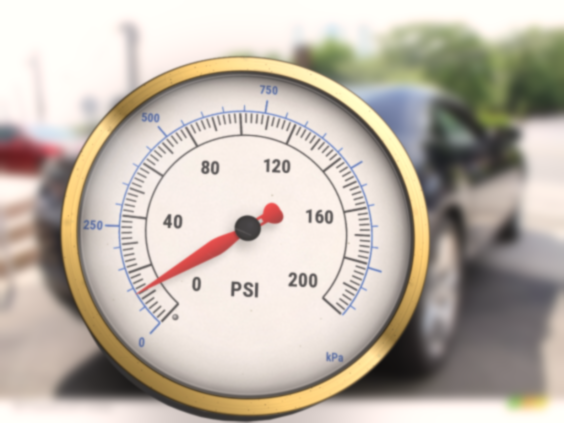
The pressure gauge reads 12 psi
